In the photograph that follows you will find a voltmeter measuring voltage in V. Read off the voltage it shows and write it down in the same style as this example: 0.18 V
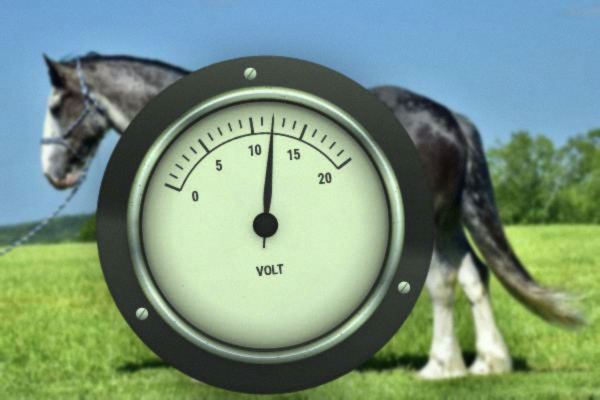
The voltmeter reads 12 V
